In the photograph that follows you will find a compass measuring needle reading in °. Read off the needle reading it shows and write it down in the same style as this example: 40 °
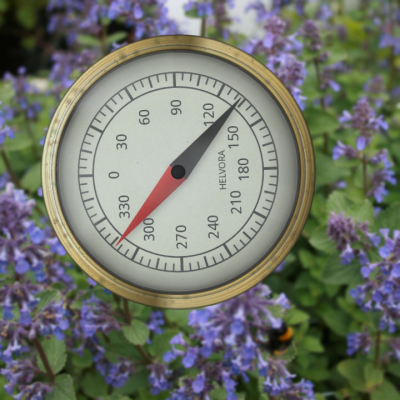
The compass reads 312.5 °
